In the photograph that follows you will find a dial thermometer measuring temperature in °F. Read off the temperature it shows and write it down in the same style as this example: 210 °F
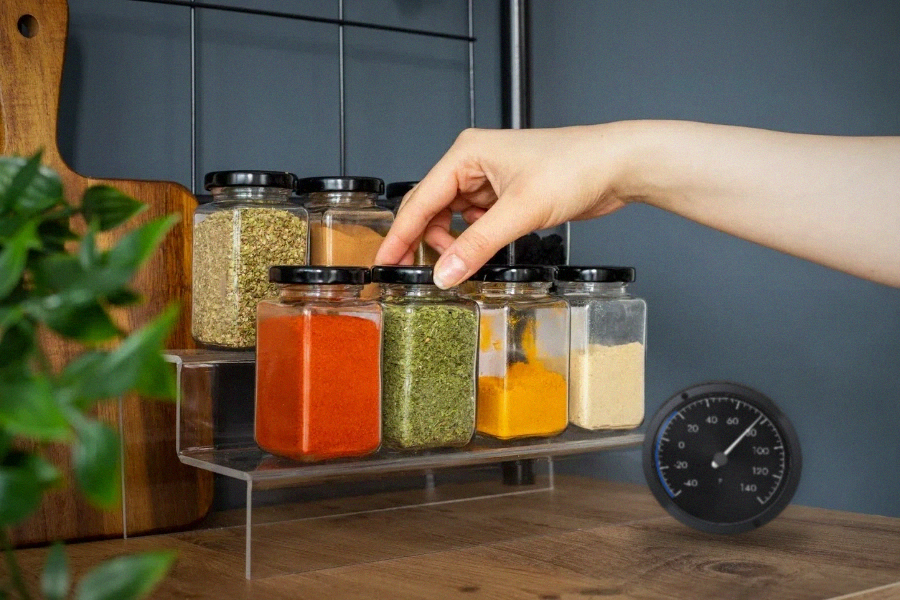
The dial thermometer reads 76 °F
